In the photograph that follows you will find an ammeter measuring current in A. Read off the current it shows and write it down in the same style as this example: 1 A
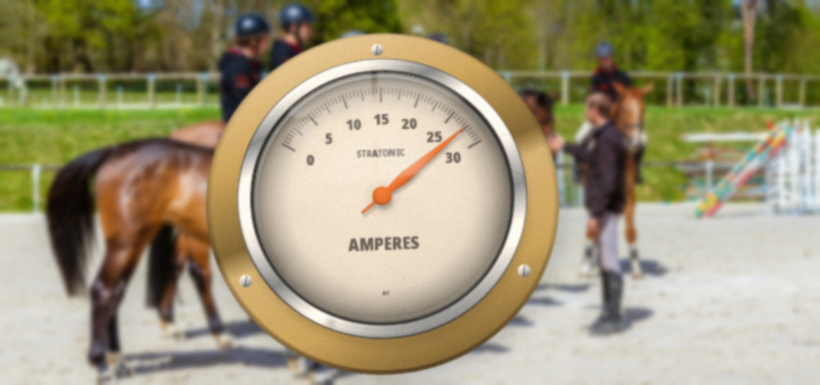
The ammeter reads 27.5 A
